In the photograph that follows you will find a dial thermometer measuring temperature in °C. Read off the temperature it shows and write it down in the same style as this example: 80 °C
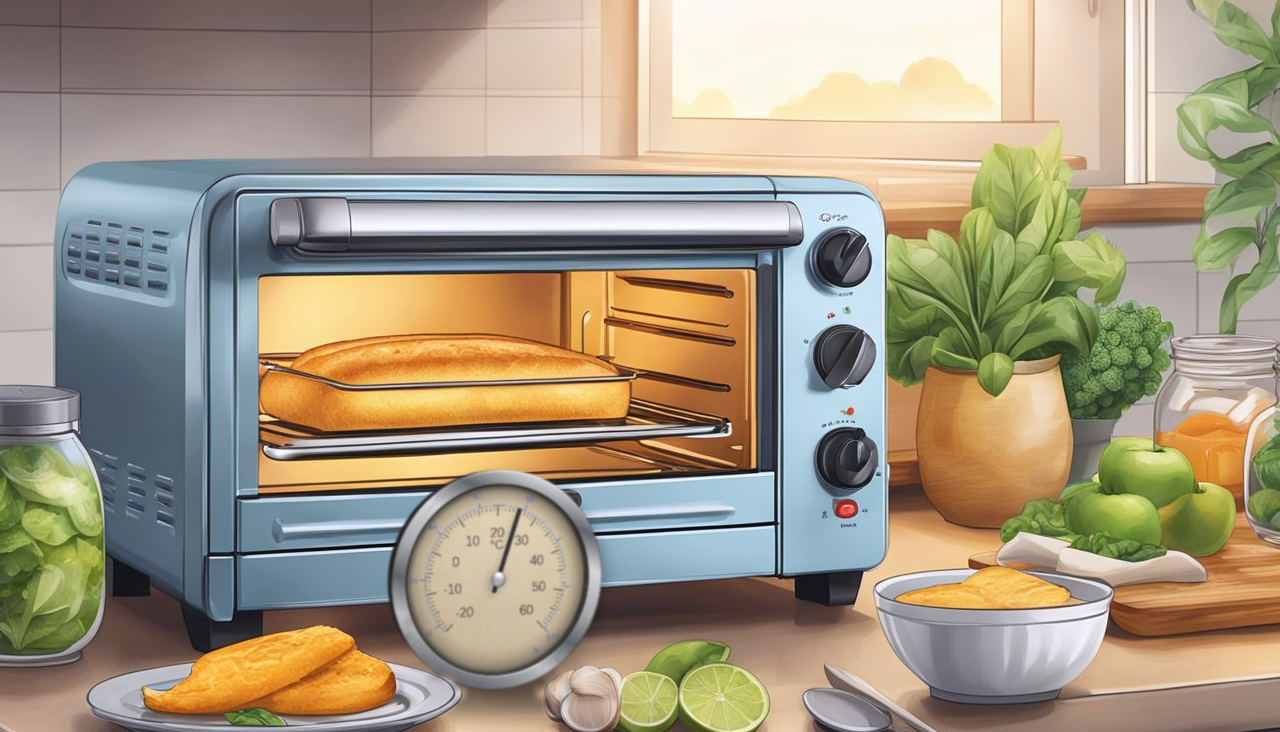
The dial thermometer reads 25 °C
